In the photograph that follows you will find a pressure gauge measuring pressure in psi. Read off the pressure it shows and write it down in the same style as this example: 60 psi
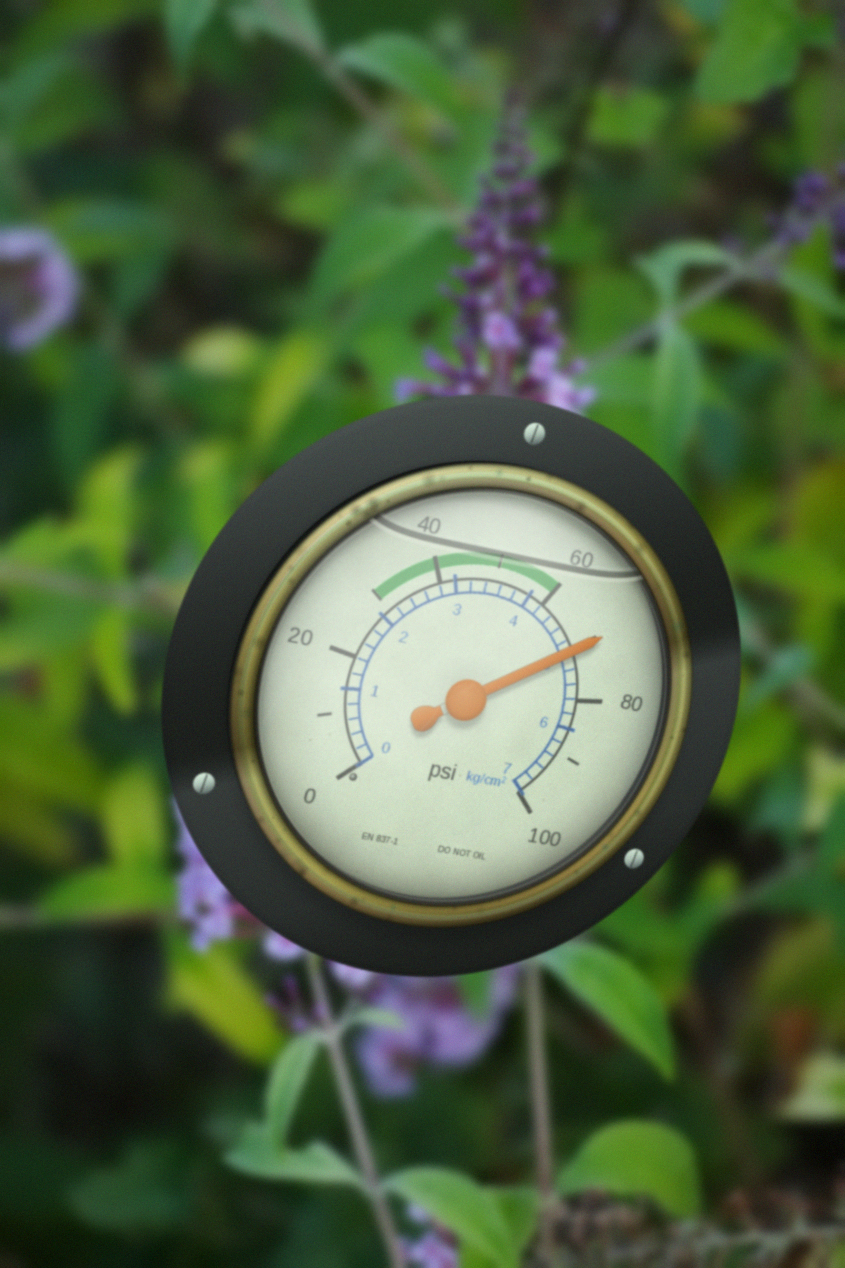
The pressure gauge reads 70 psi
